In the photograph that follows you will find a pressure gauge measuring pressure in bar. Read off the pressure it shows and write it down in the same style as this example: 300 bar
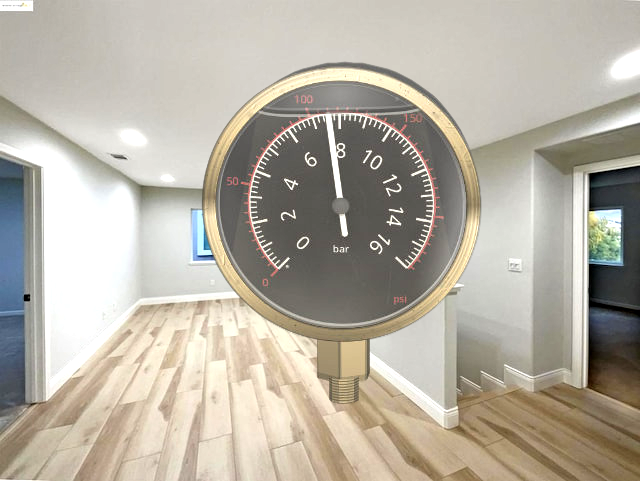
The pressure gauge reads 7.6 bar
